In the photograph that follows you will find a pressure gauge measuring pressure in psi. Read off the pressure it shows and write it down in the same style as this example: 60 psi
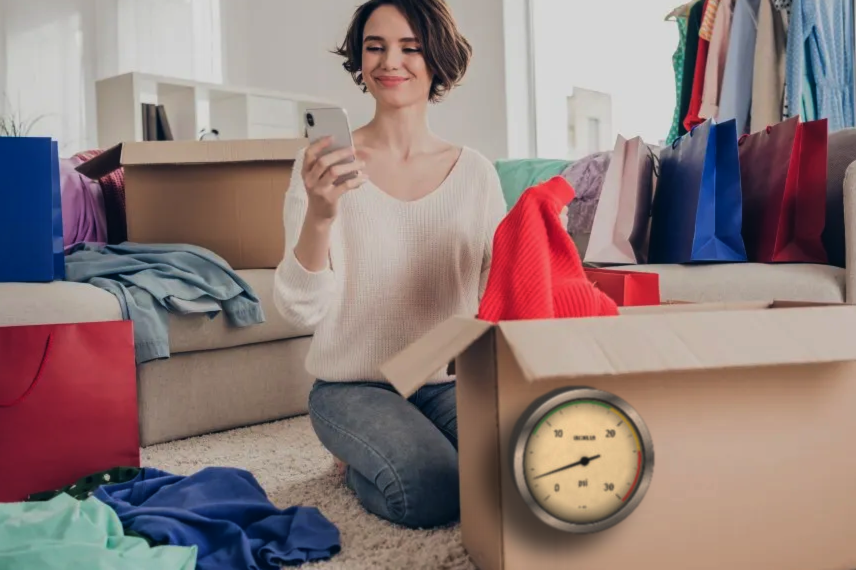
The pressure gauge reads 3 psi
